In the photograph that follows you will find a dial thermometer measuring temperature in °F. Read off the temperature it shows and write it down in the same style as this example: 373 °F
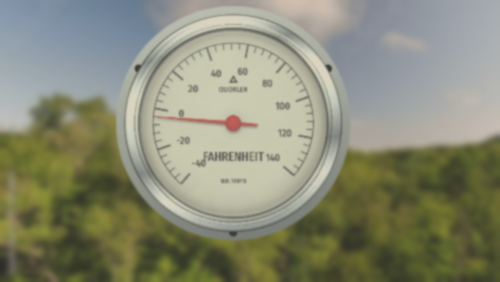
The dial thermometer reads -4 °F
